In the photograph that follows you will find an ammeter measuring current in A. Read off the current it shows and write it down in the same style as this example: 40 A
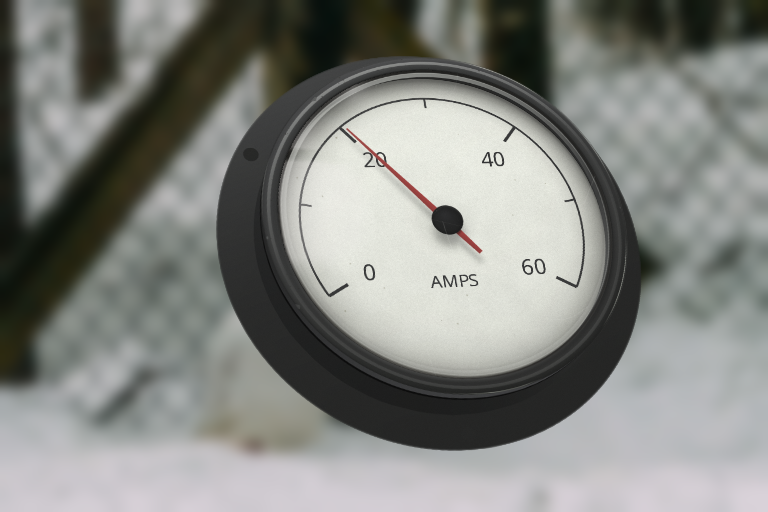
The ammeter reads 20 A
